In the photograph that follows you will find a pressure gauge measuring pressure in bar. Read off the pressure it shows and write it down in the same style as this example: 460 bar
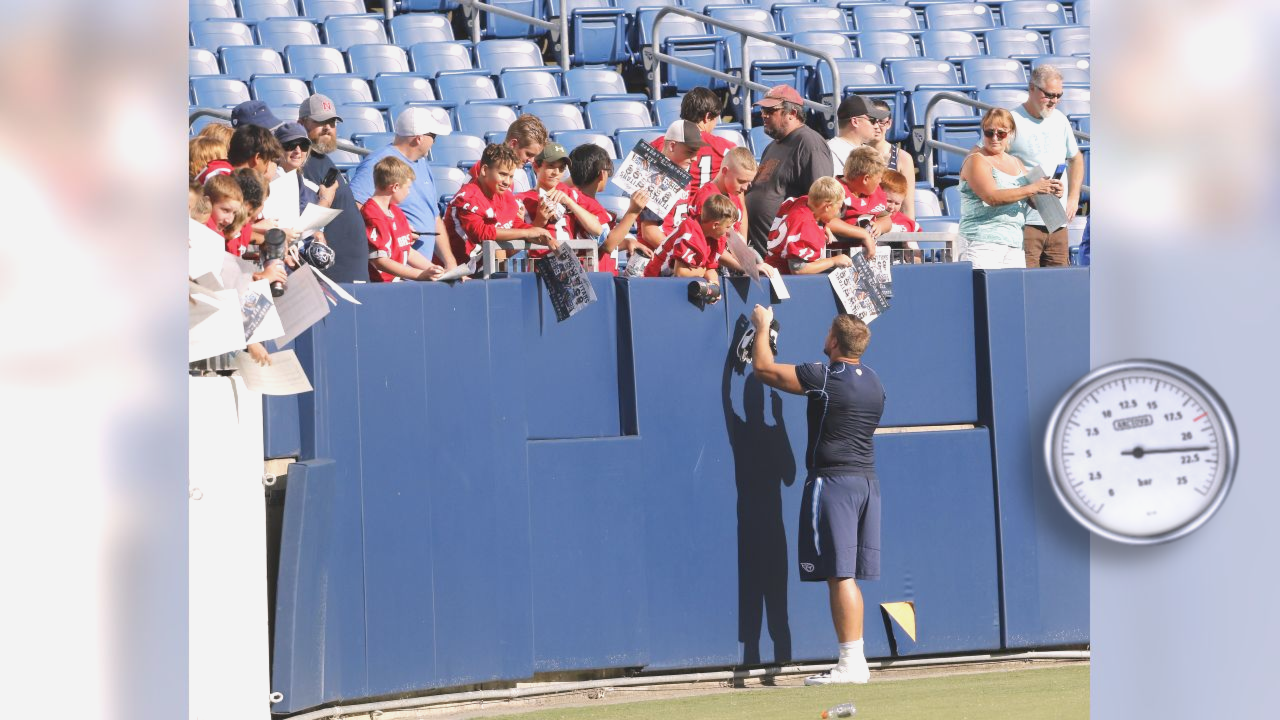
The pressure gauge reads 21.5 bar
